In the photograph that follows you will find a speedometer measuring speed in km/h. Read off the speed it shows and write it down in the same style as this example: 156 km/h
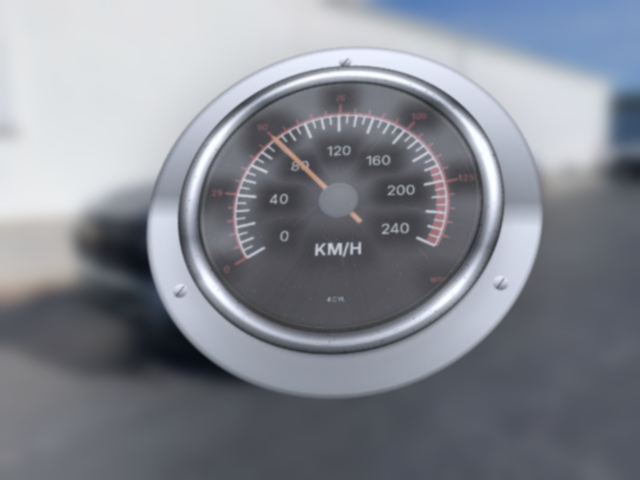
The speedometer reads 80 km/h
